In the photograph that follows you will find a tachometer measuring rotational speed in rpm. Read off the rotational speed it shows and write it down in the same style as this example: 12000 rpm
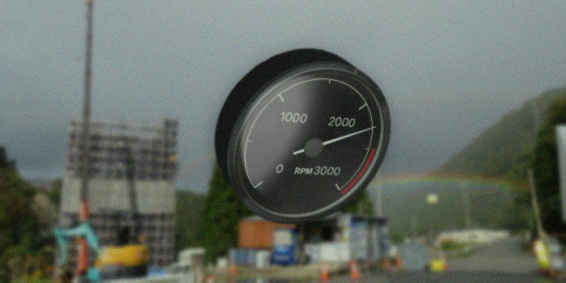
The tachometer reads 2250 rpm
